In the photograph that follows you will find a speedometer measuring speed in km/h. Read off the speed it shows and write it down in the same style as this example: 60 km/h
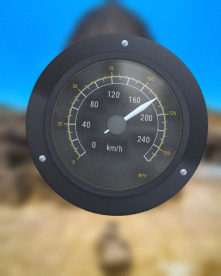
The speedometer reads 180 km/h
